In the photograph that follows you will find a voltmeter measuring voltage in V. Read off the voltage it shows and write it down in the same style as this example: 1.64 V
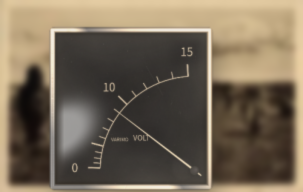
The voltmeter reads 9 V
